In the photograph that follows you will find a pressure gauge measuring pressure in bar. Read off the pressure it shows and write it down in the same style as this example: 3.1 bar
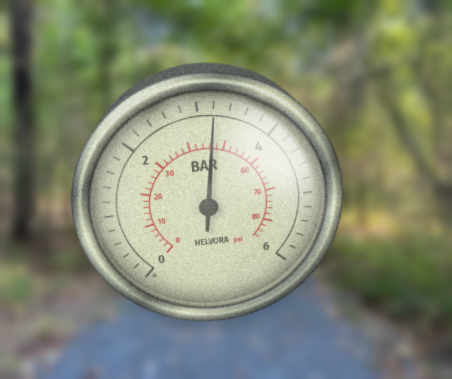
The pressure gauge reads 3.2 bar
